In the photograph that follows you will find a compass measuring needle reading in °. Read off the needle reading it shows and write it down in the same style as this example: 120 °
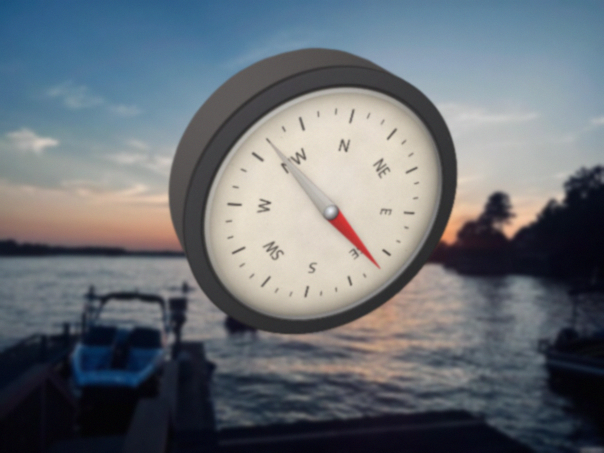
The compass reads 130 °
